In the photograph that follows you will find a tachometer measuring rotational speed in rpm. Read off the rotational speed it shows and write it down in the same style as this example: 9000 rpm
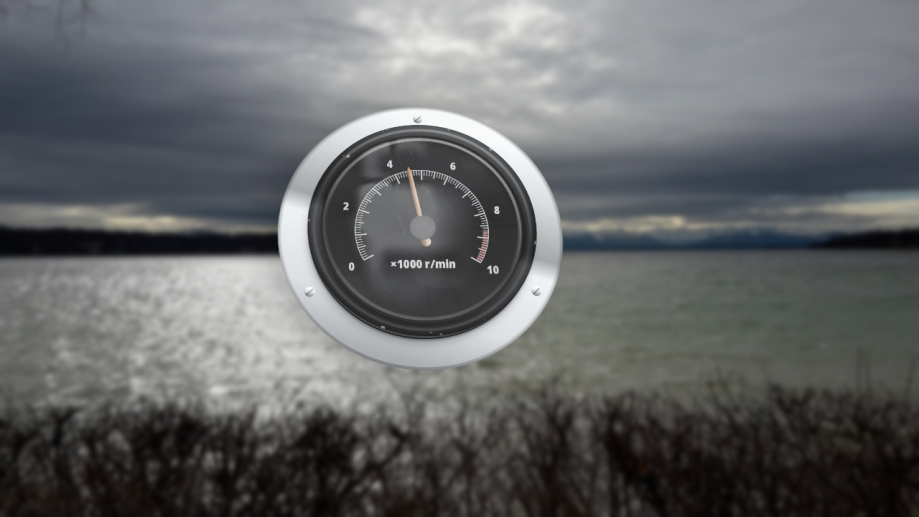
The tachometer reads 4500 rpm
